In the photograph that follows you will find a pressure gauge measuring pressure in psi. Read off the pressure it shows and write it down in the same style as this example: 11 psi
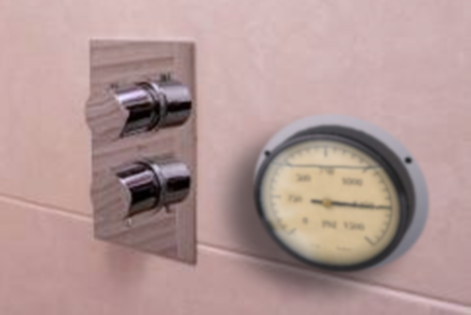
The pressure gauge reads 1250 psi
